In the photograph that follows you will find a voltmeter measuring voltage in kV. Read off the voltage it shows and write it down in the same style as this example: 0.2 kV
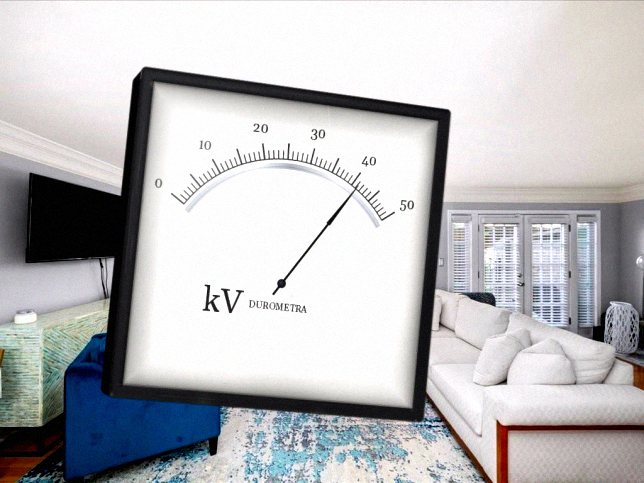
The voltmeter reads 41 kV
